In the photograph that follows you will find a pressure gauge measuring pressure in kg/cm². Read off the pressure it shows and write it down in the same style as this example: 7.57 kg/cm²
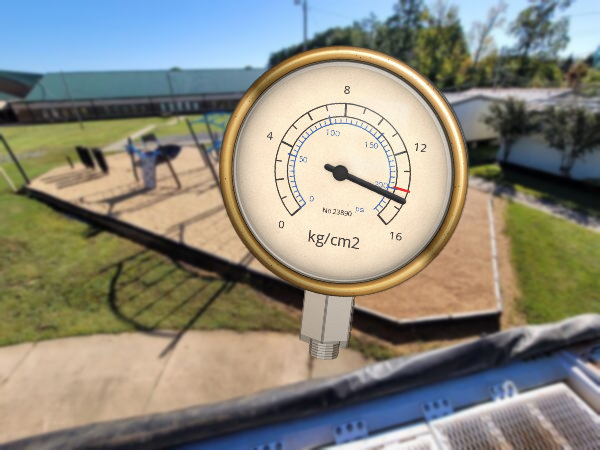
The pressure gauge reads 14.5 kg/cm²
